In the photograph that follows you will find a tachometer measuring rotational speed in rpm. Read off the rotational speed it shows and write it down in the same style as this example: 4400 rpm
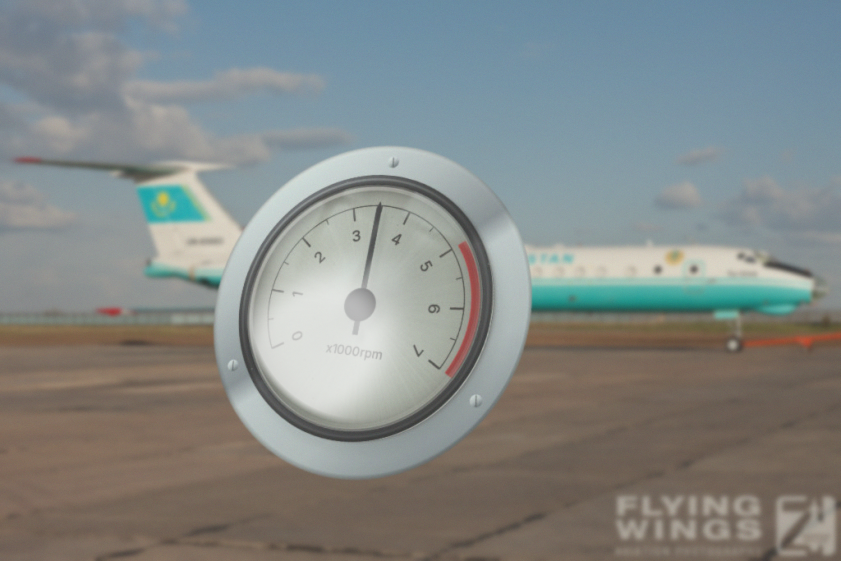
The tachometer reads 3500 rpm
